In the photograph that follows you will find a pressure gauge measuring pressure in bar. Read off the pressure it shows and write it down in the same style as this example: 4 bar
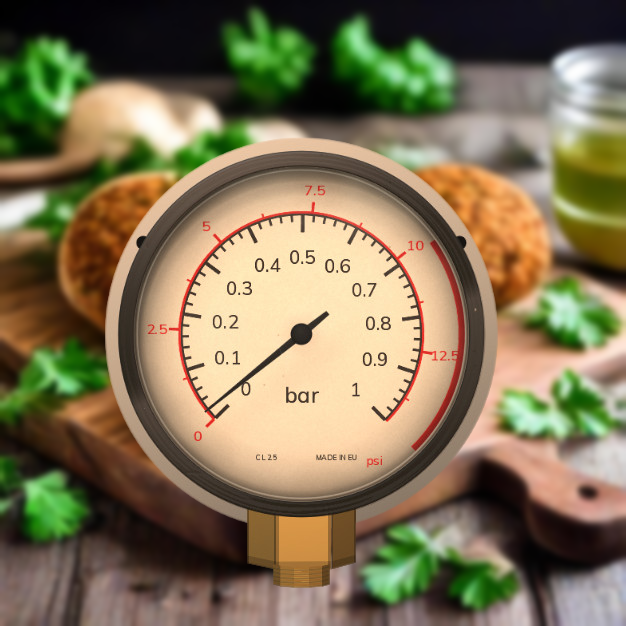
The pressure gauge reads 0.02 bar
